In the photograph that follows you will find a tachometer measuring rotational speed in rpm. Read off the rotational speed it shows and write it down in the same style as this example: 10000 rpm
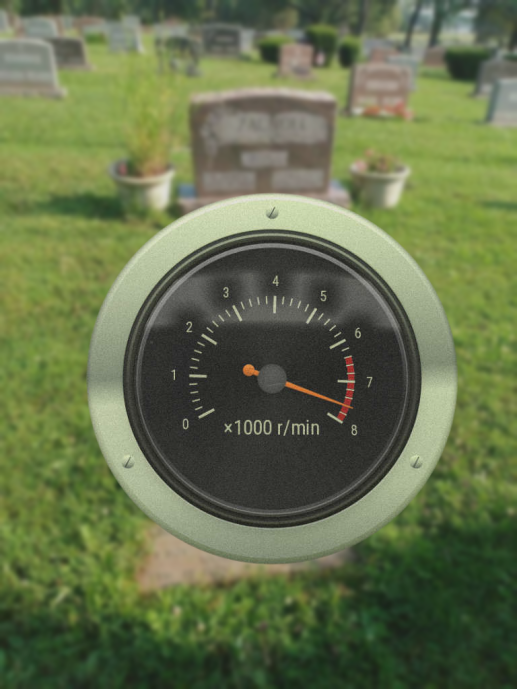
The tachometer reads 7600 rpm
